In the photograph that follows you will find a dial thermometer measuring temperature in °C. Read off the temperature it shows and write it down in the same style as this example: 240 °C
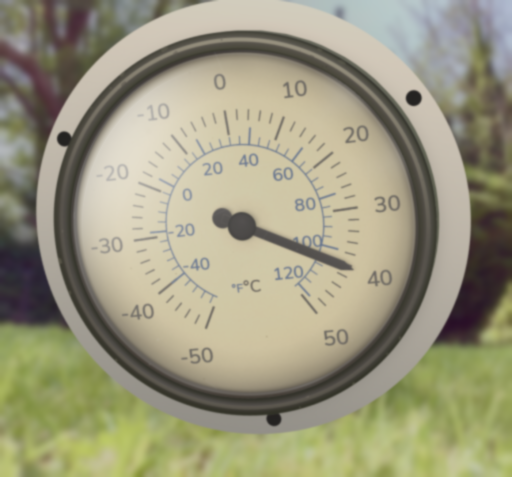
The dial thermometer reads 40 °C
